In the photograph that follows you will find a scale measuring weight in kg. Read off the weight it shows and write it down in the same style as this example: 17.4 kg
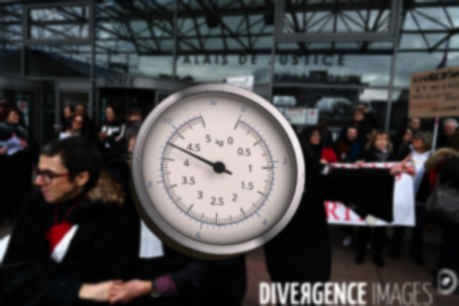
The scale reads 4.25 kg
